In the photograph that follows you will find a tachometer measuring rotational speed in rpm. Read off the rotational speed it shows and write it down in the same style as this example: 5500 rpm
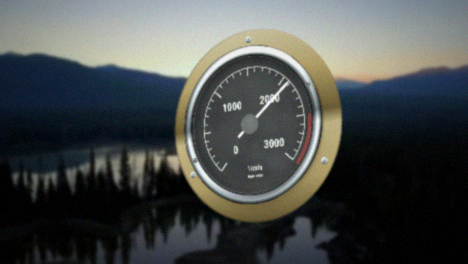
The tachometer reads 2100 rpm
